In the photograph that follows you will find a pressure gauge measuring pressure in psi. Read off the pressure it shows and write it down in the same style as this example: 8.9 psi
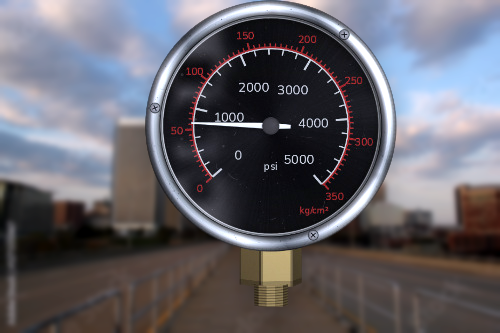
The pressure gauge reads 800 psi
